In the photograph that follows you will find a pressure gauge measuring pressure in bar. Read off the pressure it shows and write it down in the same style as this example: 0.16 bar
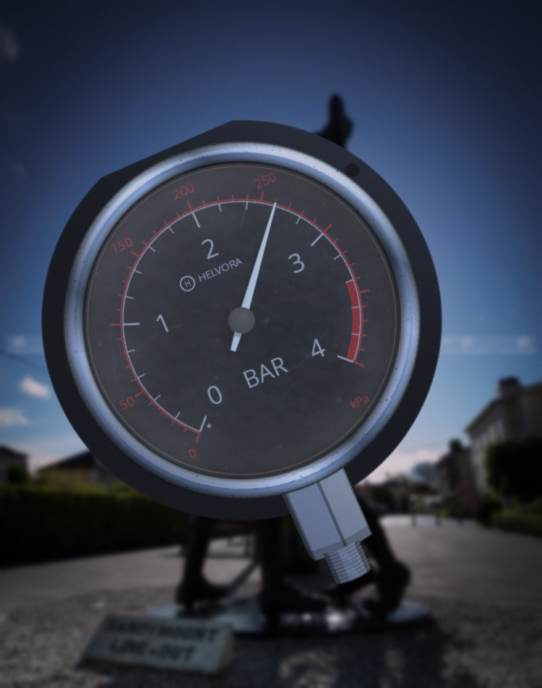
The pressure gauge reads 2.6 bar
